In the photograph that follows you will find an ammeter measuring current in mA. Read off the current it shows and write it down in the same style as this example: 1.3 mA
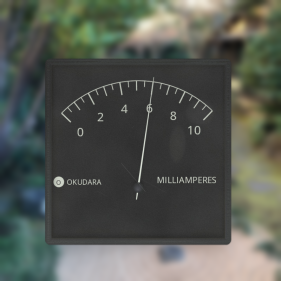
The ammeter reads 6 mA
